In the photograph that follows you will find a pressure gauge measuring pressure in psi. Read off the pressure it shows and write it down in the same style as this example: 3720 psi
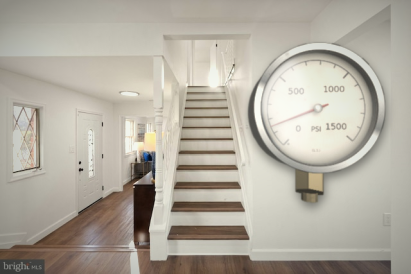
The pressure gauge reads 150 psi
